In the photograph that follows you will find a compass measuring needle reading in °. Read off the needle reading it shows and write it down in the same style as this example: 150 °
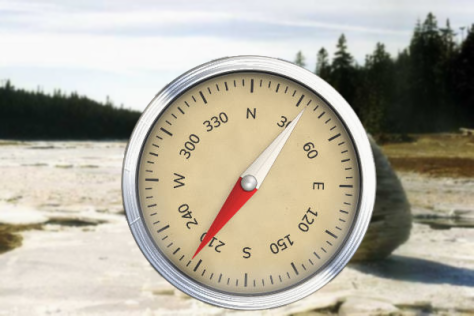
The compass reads 215 °
